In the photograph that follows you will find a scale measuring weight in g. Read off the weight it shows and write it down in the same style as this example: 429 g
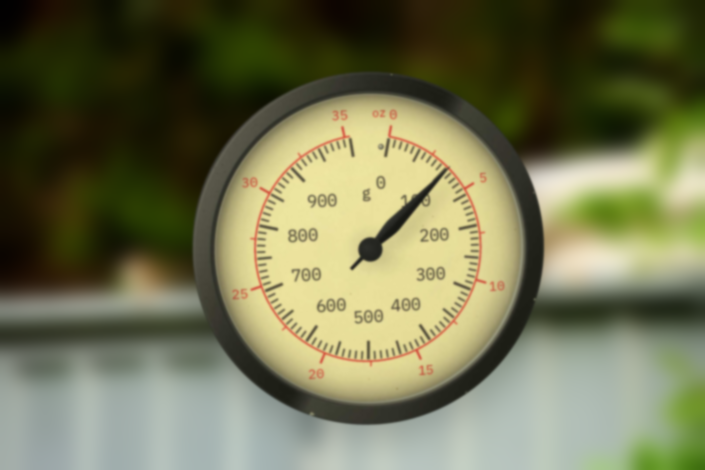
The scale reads 100 g
